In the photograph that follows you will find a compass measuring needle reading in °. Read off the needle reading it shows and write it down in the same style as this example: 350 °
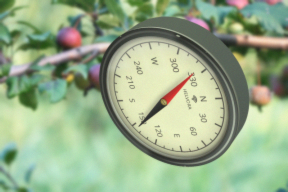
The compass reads 325 °
